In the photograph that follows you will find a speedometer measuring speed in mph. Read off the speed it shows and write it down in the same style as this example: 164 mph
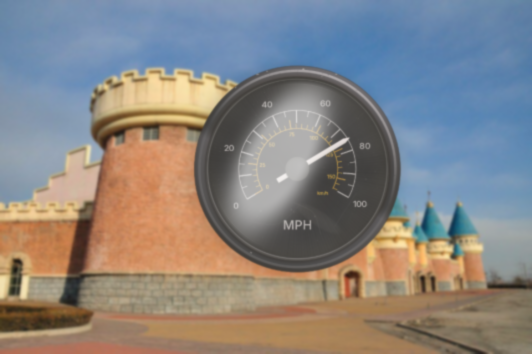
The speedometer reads 75 mph
